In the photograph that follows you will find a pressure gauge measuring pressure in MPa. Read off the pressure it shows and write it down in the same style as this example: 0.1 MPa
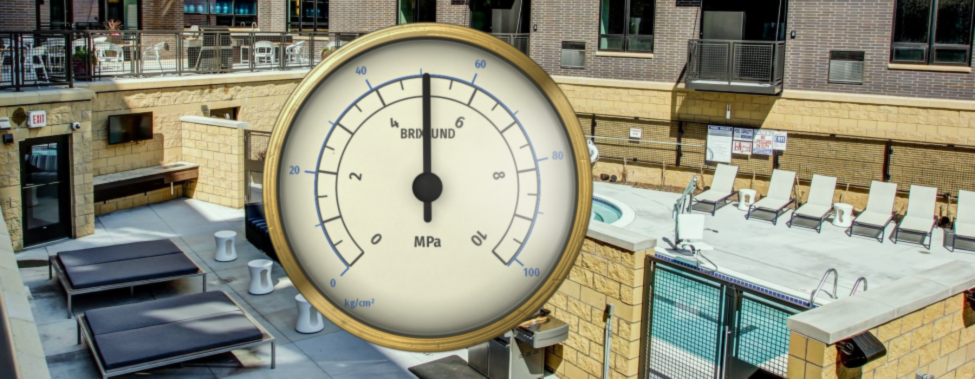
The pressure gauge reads 5 MPa
